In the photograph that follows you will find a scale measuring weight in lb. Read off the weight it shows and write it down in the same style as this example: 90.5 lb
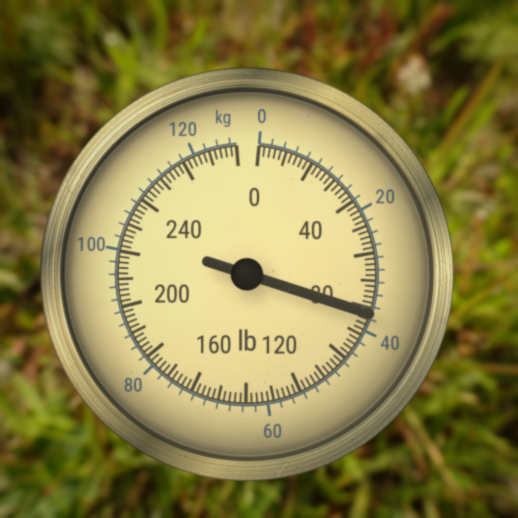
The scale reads 82 lb
